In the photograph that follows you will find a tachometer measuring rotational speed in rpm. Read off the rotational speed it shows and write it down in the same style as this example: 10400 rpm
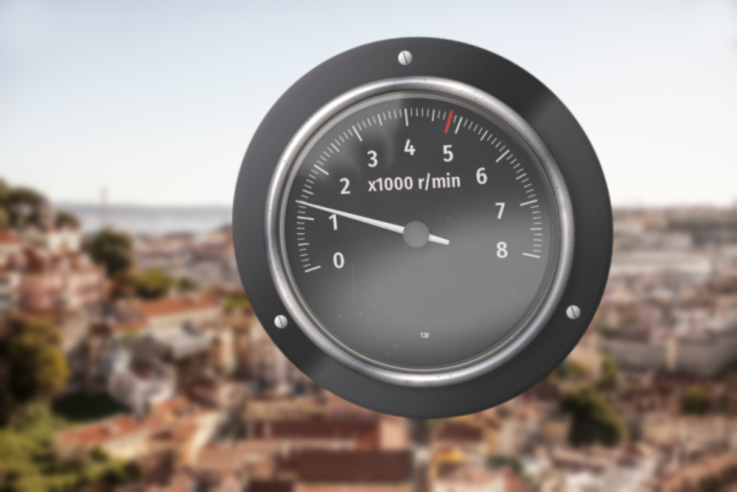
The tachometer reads 1300 rpm
